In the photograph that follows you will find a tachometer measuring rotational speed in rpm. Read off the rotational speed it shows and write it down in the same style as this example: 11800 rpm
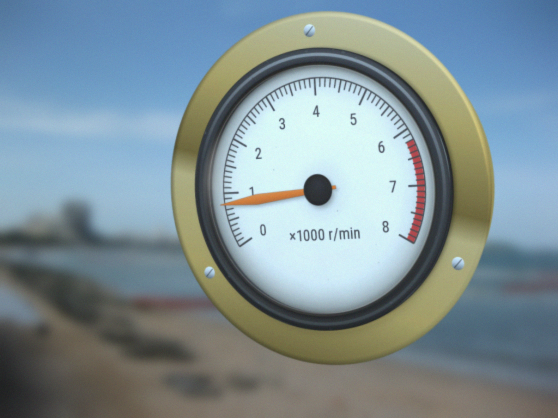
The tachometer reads 800 rpm
